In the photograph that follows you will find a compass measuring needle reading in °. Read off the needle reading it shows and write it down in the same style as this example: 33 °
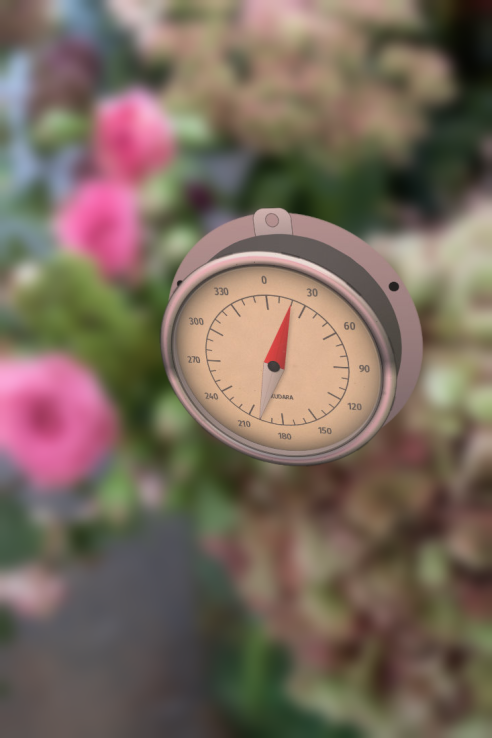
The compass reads 20 °
